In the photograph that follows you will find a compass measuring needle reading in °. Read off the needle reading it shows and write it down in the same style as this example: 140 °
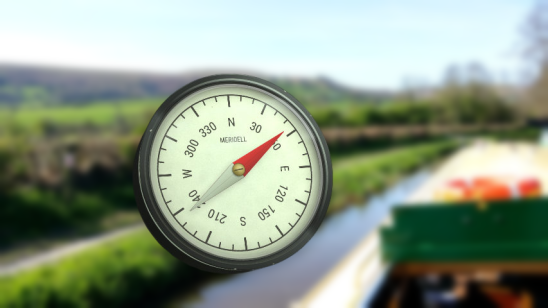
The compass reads 55 °
